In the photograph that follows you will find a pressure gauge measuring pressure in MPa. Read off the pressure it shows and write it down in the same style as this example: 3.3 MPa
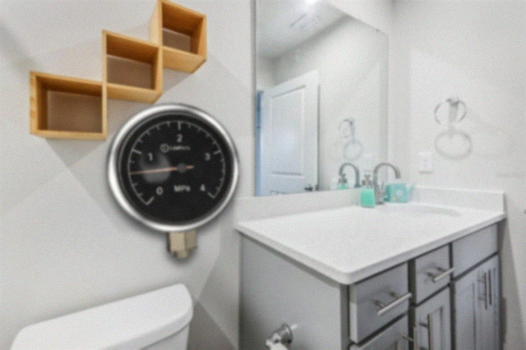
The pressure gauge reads 0.6 MPa
